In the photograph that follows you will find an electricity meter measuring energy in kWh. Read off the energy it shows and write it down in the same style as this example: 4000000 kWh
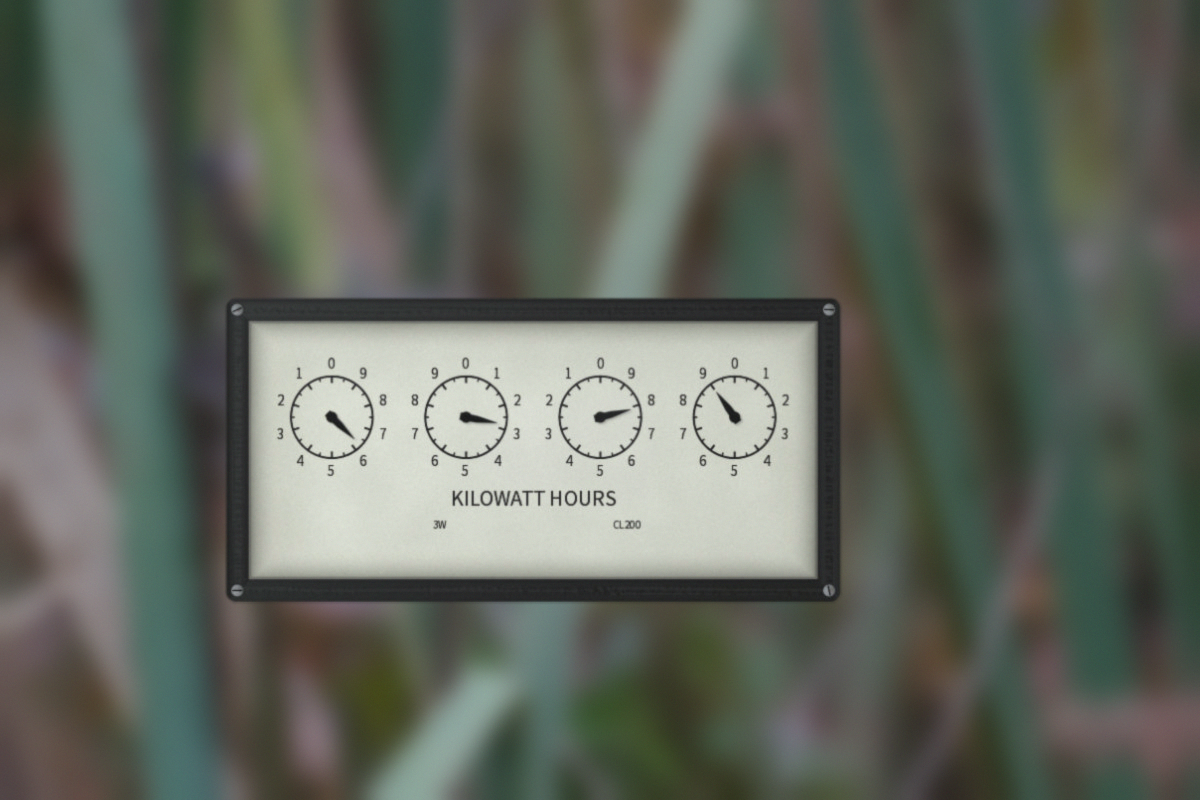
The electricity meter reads 6279 kWh
